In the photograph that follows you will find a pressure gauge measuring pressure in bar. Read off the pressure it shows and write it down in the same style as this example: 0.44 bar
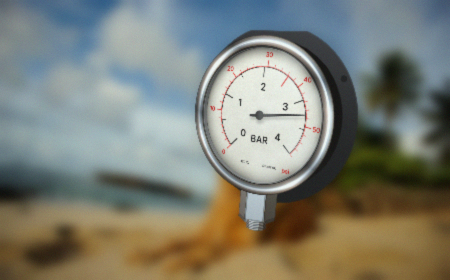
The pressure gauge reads 3.25 bar
